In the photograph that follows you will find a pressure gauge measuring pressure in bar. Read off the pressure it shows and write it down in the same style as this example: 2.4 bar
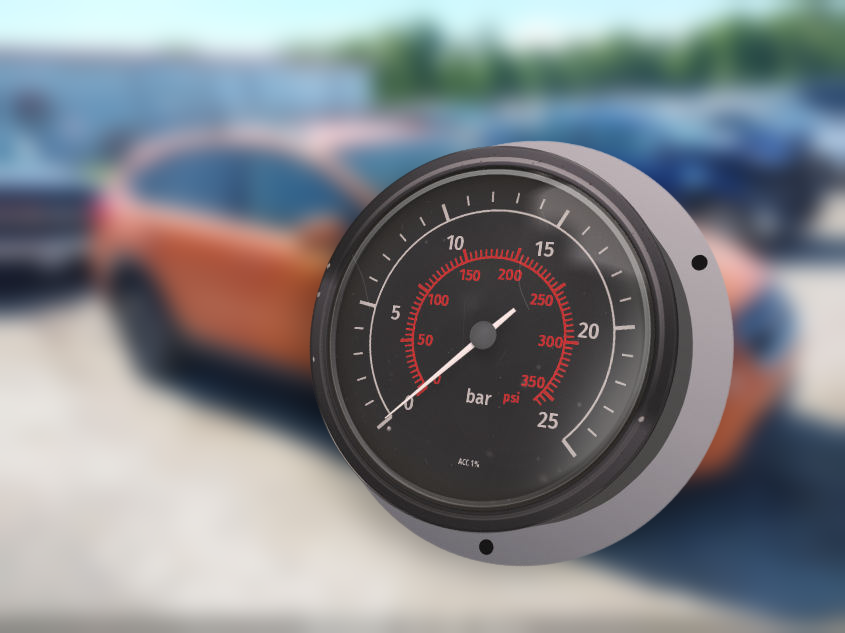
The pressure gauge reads 0 bar
